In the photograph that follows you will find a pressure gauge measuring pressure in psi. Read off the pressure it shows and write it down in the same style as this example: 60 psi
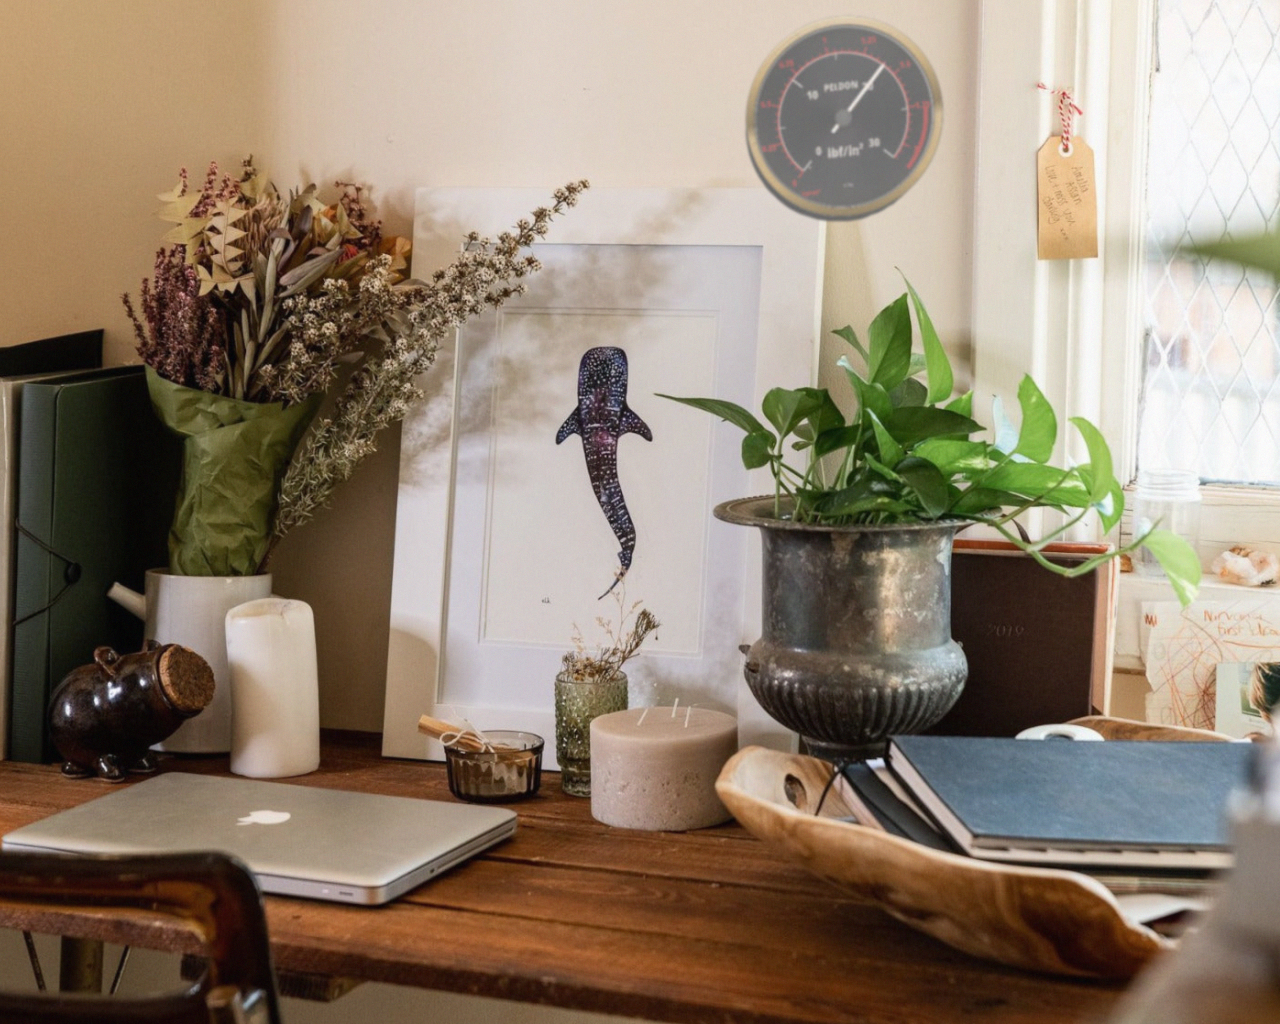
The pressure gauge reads 20 psi
